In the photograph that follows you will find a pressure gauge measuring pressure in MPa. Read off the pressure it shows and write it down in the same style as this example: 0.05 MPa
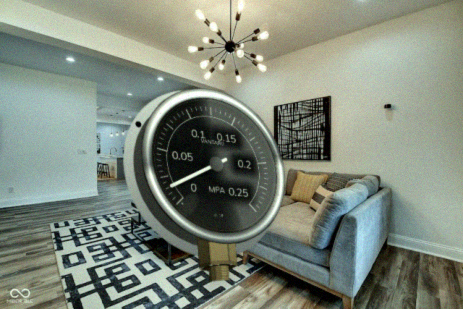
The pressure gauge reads 0.015 MPa
